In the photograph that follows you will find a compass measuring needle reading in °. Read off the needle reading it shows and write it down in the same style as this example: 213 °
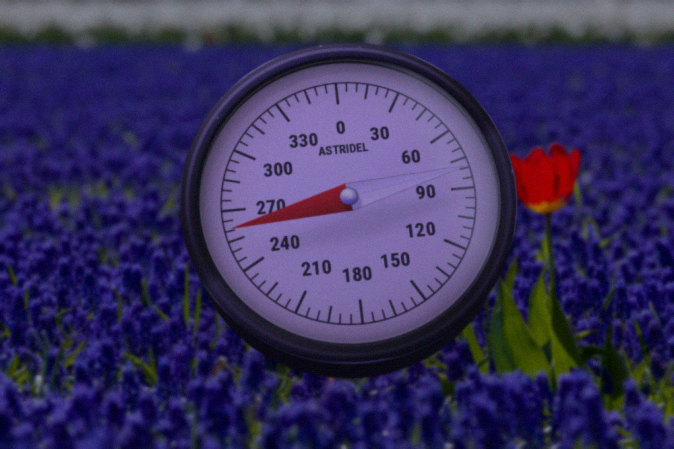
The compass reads 260 °
